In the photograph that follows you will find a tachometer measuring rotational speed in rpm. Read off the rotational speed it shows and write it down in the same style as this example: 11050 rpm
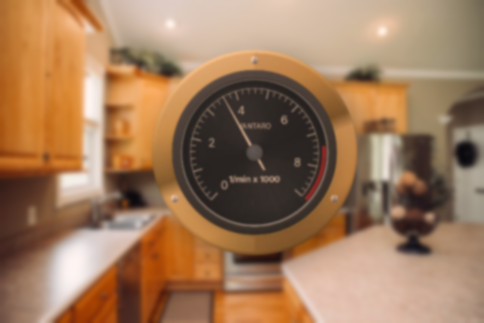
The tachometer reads 3600 rpm
